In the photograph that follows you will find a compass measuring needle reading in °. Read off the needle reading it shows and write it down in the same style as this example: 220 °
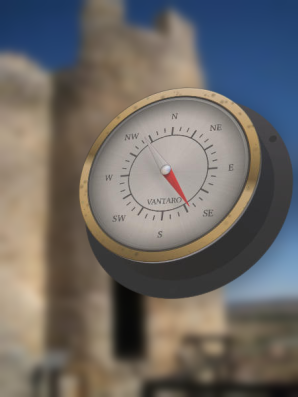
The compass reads 145 °
